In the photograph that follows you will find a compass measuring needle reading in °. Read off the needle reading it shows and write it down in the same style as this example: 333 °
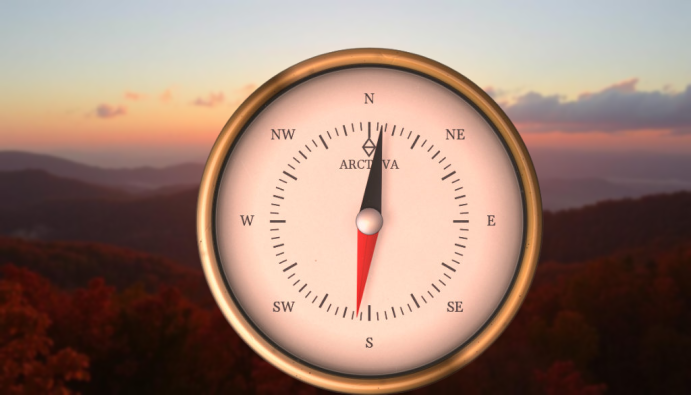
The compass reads 187.5 °
